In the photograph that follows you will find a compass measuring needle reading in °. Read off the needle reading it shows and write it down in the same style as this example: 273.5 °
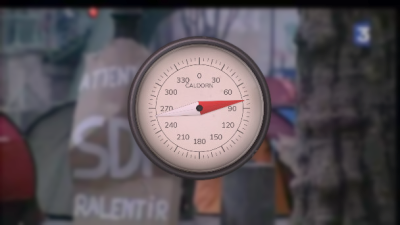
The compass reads 80 °
